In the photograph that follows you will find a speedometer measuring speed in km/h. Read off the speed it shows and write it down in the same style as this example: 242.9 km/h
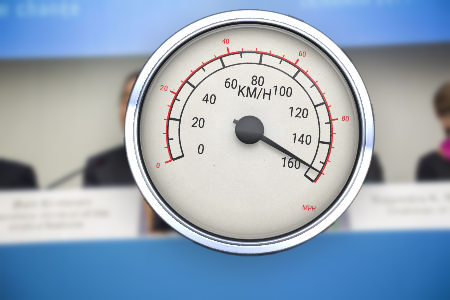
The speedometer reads 155 km/h
